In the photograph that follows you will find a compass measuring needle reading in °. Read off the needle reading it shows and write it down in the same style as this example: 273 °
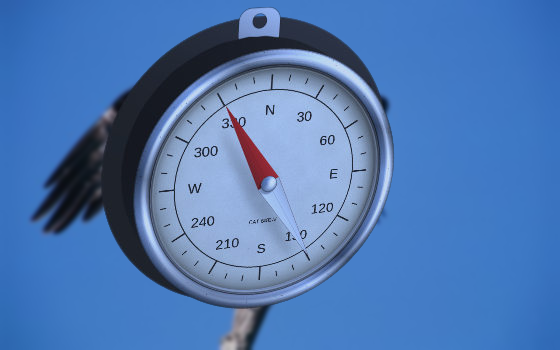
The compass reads 330 °
